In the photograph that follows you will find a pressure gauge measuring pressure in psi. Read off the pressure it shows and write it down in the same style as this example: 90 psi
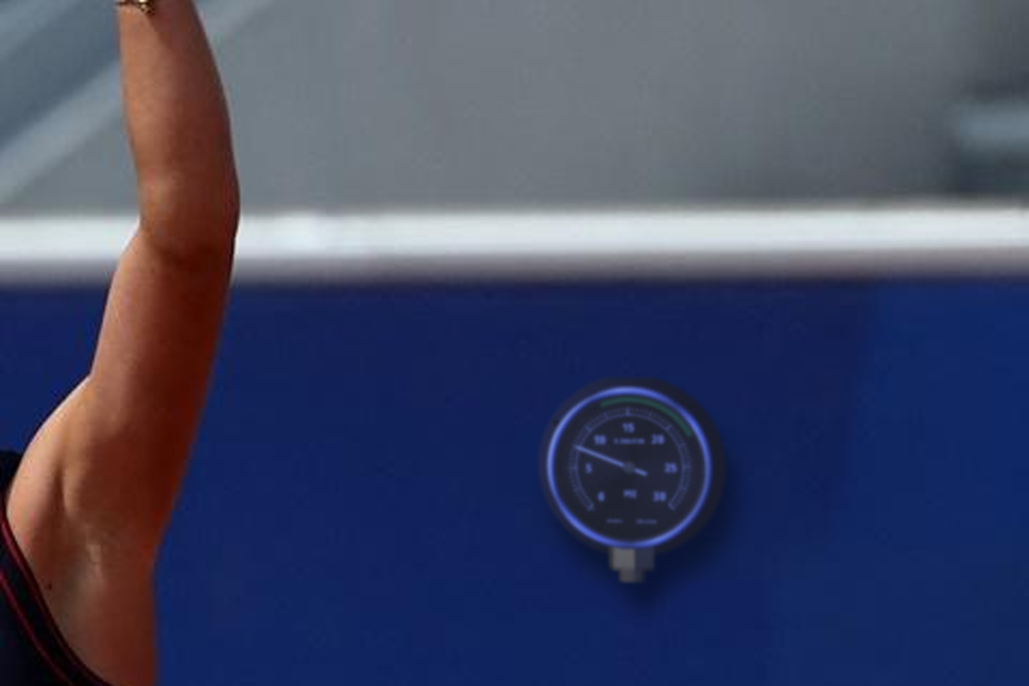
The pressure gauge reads 7.5 psi
